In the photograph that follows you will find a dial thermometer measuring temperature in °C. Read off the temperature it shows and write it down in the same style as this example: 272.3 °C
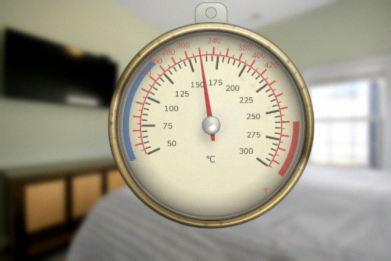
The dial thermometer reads 160 °C
